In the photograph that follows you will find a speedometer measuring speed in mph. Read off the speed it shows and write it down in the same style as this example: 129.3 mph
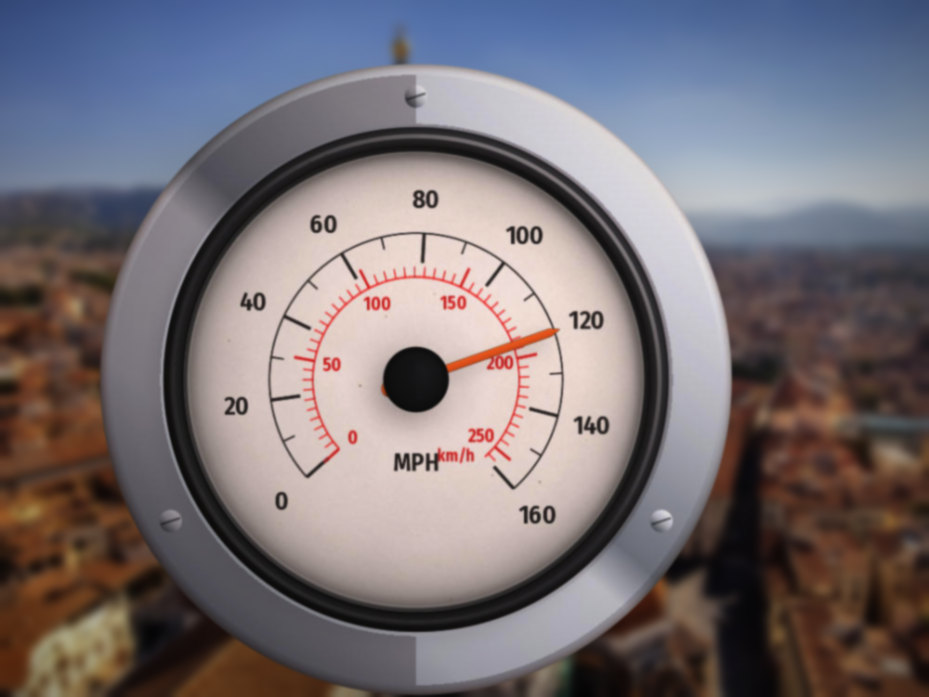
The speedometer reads 120 mph
